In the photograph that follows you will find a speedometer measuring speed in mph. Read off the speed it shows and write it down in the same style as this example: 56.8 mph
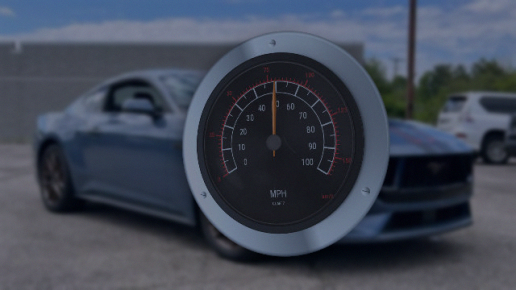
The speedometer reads 50 mph
